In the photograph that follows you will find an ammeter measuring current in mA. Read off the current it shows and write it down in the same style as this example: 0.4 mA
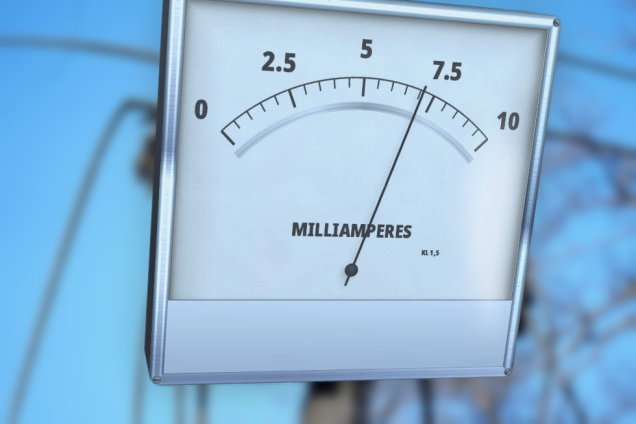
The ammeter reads 7 mA
